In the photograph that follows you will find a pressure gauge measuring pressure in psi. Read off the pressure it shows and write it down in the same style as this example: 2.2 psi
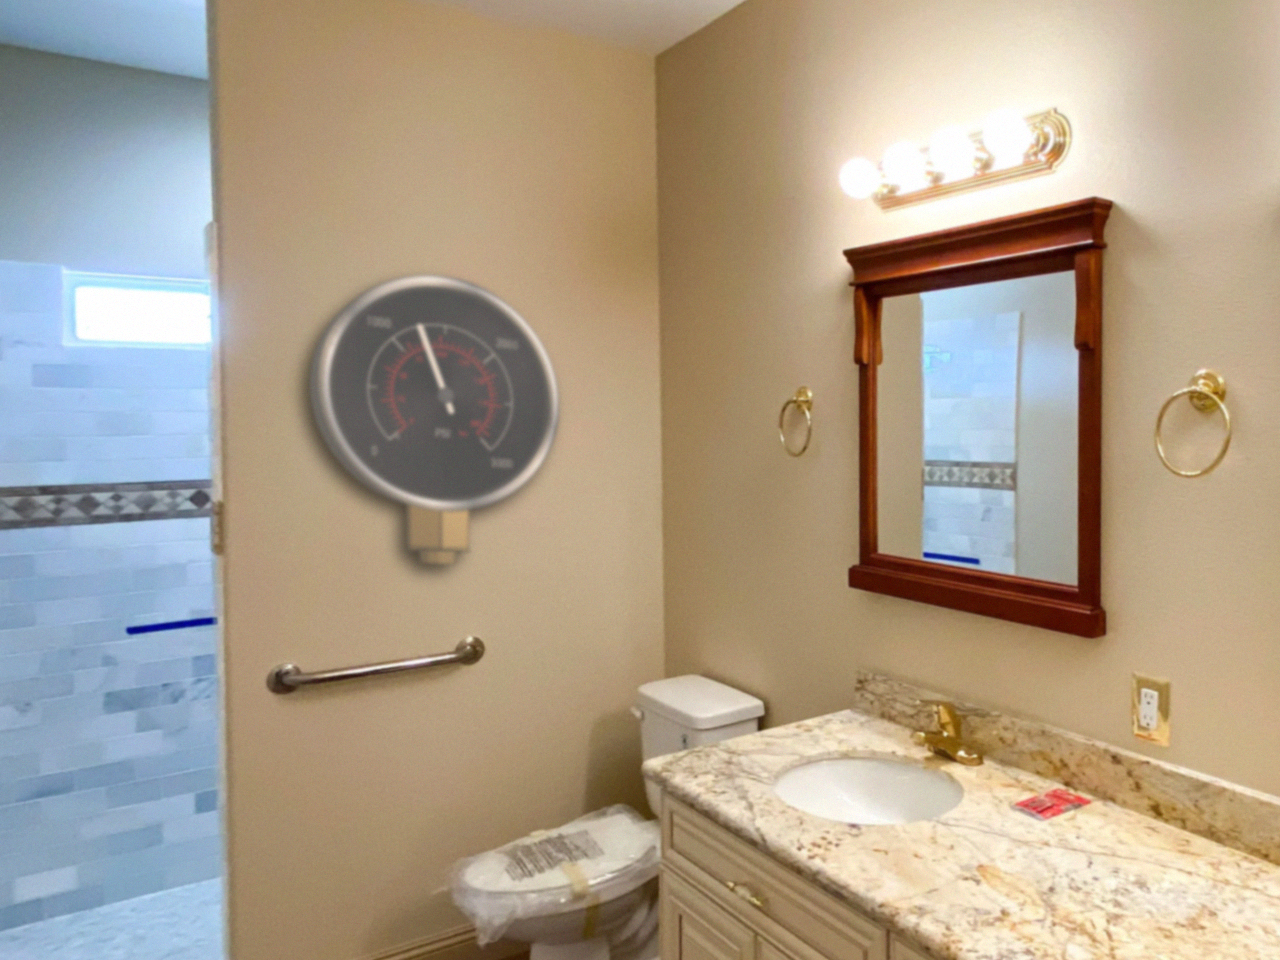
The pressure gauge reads 1250 psi
